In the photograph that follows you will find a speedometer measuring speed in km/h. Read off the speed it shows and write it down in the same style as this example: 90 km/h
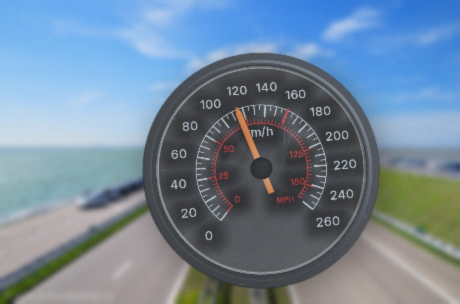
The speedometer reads 115 km/h
